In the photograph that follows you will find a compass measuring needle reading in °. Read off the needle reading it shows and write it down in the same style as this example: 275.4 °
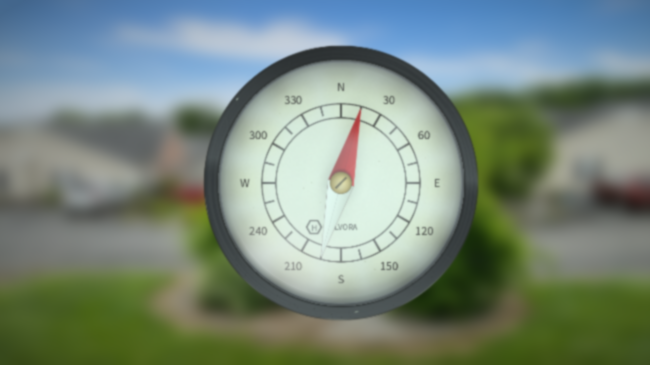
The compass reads 15 °
